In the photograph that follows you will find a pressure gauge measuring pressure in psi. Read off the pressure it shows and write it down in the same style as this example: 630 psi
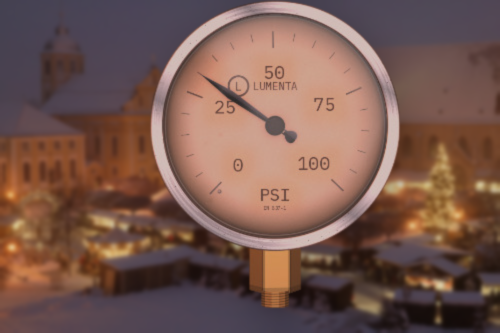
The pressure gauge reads 30 psi
